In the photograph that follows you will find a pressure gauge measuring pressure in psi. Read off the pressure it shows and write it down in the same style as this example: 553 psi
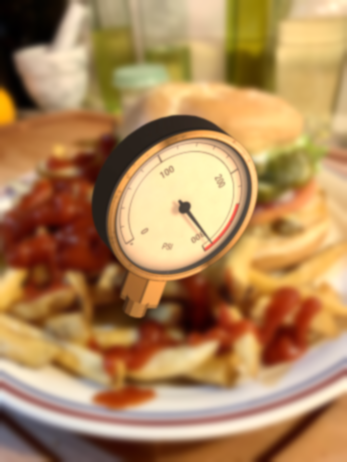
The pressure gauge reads 290 psi
